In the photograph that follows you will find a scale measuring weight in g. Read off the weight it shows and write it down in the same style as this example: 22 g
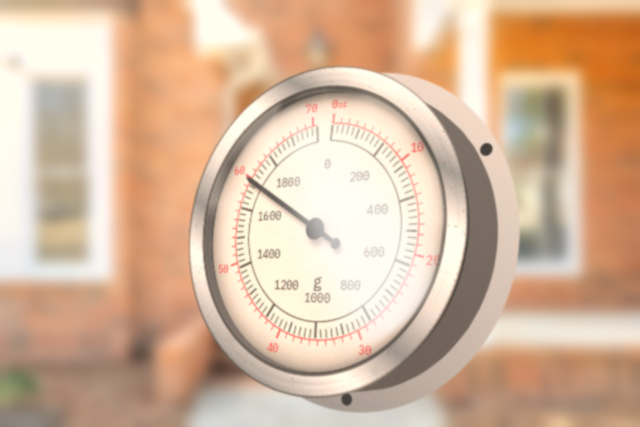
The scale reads 1700 g
